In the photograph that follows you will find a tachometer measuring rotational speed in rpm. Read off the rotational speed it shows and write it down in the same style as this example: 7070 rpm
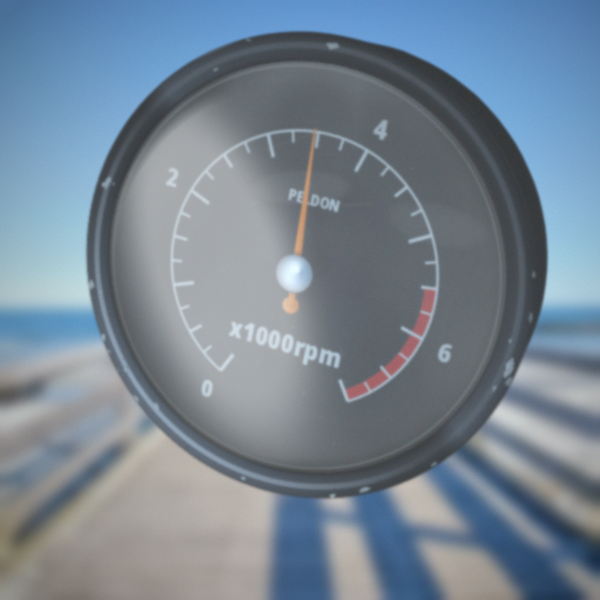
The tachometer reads 3500 rpm
